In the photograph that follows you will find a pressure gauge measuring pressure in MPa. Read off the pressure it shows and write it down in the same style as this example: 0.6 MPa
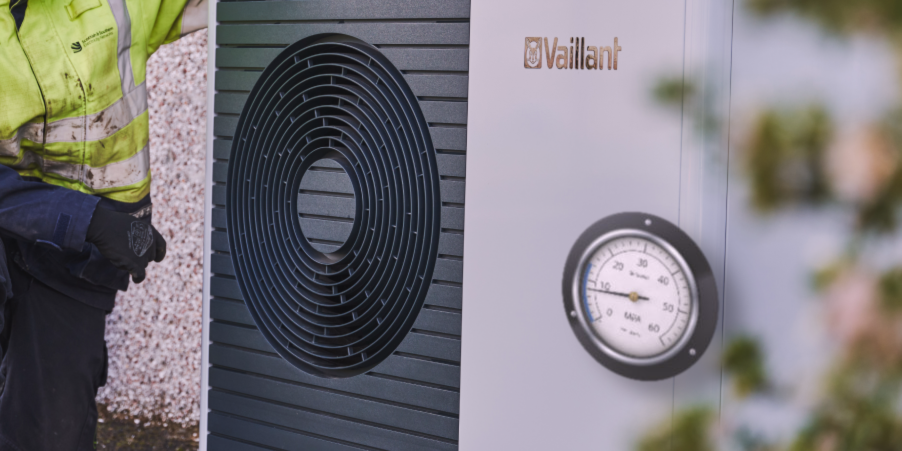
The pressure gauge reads 8 MPa
